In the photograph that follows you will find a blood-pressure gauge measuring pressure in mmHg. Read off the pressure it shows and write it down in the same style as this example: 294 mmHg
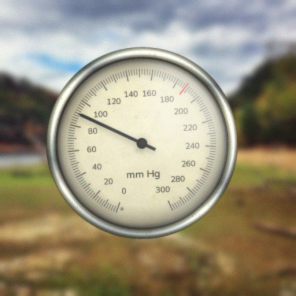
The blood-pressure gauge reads 90 mmHg
